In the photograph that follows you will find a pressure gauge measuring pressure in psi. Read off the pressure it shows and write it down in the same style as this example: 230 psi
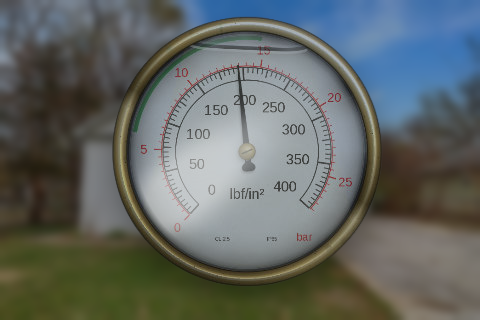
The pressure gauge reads 195 psi
